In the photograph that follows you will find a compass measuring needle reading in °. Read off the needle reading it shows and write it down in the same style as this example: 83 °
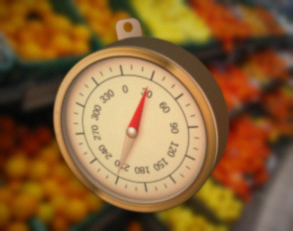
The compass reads 30 °
